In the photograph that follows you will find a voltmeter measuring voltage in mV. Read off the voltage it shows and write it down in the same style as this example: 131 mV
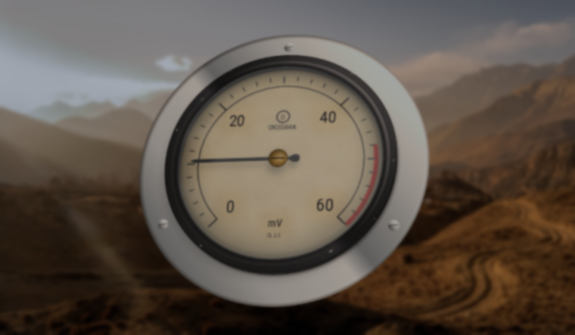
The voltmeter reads 10 mV
